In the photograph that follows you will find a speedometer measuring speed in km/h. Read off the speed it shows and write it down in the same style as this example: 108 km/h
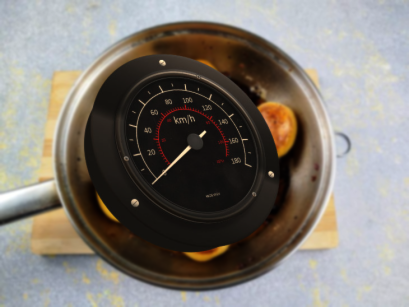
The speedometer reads 0 km/h
